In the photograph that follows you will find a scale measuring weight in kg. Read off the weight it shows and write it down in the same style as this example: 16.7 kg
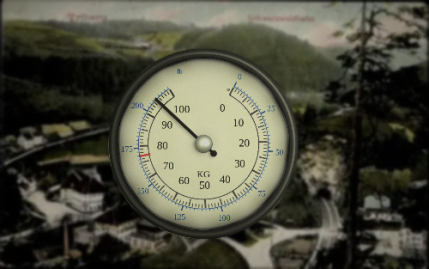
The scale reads 95 kg
